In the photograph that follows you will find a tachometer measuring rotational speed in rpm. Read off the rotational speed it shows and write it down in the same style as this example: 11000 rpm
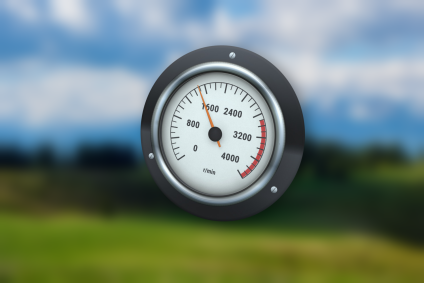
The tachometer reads 1500 rpm
